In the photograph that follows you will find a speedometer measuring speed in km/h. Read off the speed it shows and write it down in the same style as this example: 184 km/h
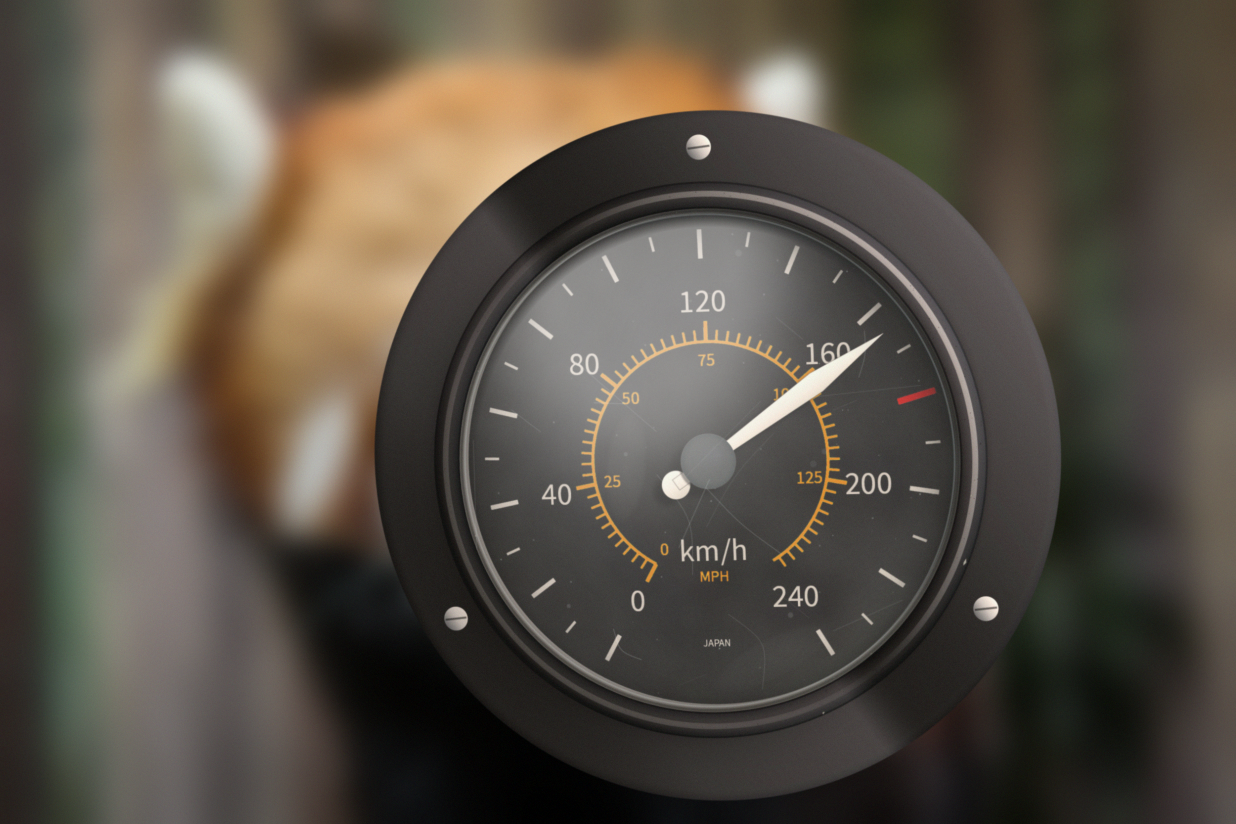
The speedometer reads 165 km/h
